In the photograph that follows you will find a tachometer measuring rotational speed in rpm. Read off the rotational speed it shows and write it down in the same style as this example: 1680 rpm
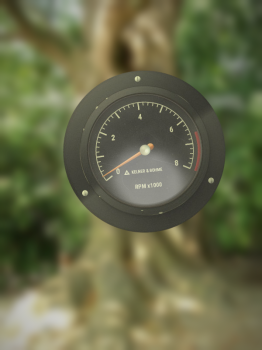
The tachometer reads 200 rpm
